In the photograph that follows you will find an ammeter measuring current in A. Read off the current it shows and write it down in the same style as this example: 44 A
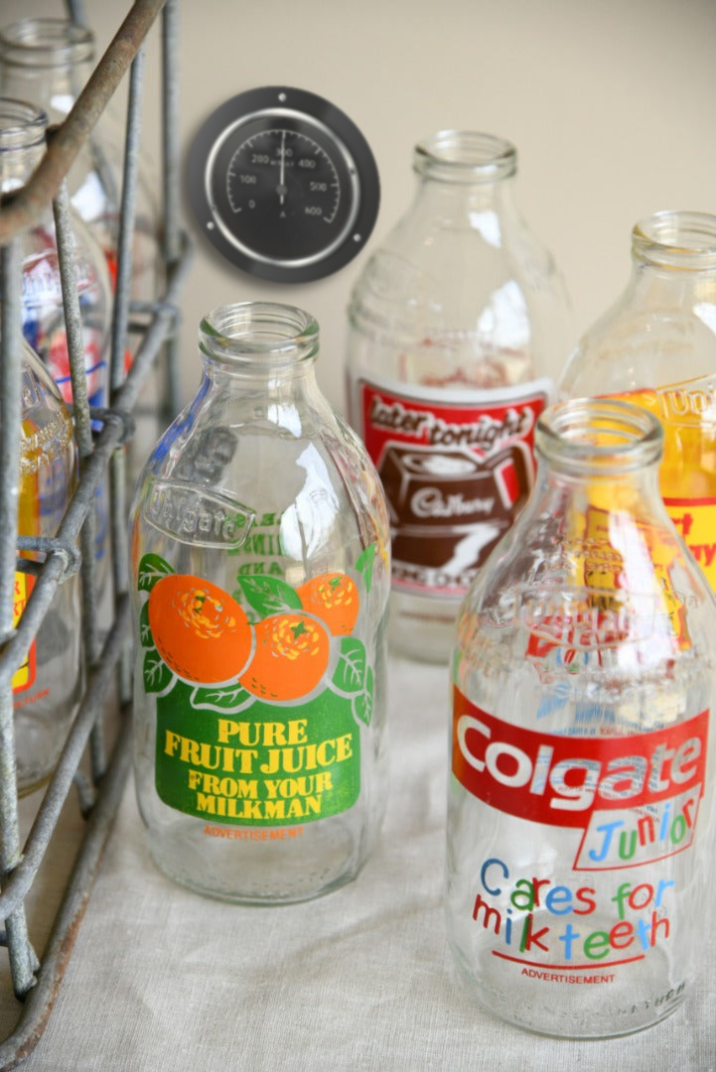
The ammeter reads 300 A
